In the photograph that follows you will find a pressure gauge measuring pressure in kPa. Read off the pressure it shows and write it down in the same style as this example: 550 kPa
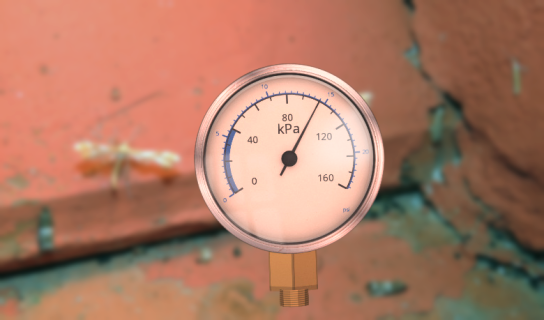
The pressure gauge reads 100 kPa
